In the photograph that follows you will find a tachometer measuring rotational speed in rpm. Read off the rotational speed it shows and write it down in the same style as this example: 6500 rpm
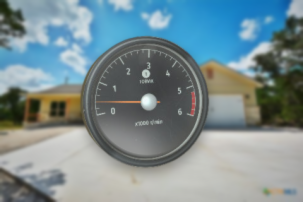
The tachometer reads 400 rpm
